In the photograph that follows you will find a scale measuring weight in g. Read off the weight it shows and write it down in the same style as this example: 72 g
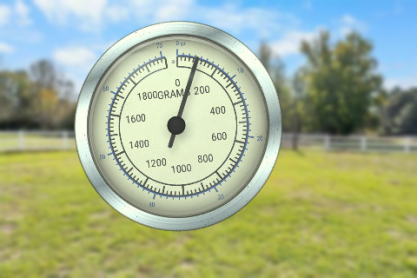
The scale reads 100 g
